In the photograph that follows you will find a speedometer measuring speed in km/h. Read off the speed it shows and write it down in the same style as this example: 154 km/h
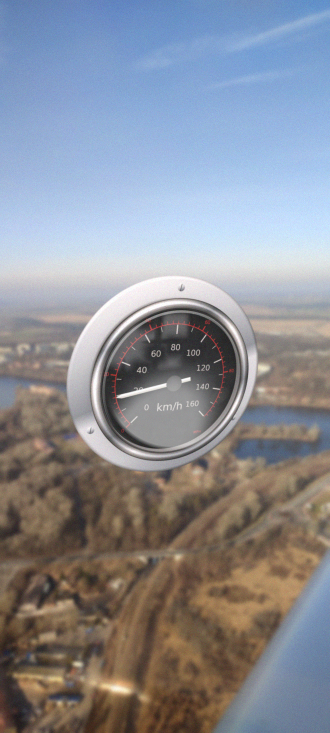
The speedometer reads 20 km/h
